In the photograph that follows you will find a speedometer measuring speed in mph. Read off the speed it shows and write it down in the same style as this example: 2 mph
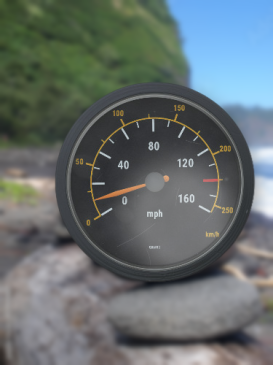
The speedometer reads 10 mph
